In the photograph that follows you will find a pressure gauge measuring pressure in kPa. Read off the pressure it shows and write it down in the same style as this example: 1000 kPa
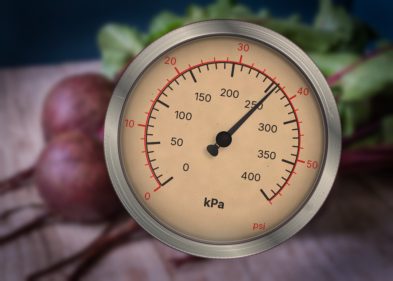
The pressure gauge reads 255 kPa
